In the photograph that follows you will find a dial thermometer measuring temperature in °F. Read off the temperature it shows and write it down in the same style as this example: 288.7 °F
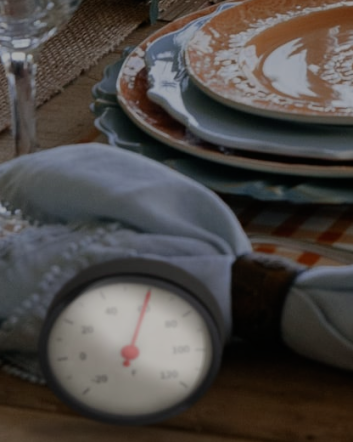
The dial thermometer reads 60 °F
